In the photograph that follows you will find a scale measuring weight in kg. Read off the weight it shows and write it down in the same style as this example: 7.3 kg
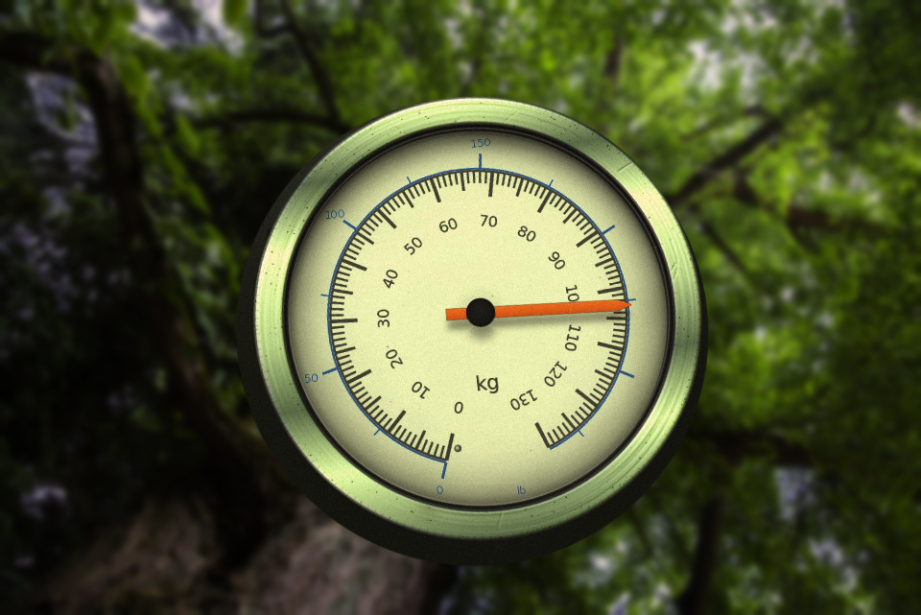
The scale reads 103 kg
